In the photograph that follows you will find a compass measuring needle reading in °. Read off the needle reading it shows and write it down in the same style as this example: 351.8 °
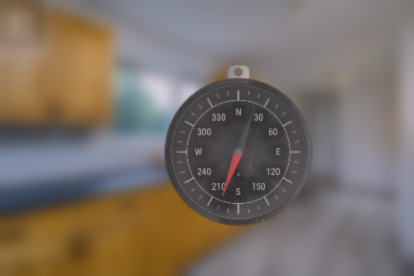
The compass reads 200 °
